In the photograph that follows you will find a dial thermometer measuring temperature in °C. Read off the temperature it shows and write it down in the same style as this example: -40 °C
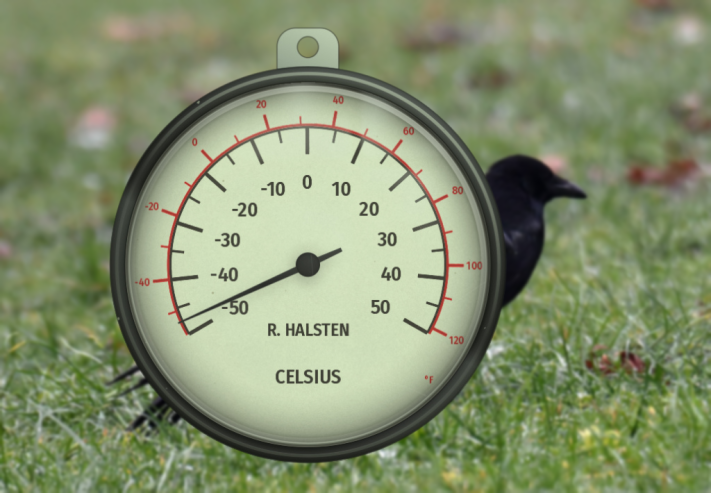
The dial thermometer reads -47.5 °C
